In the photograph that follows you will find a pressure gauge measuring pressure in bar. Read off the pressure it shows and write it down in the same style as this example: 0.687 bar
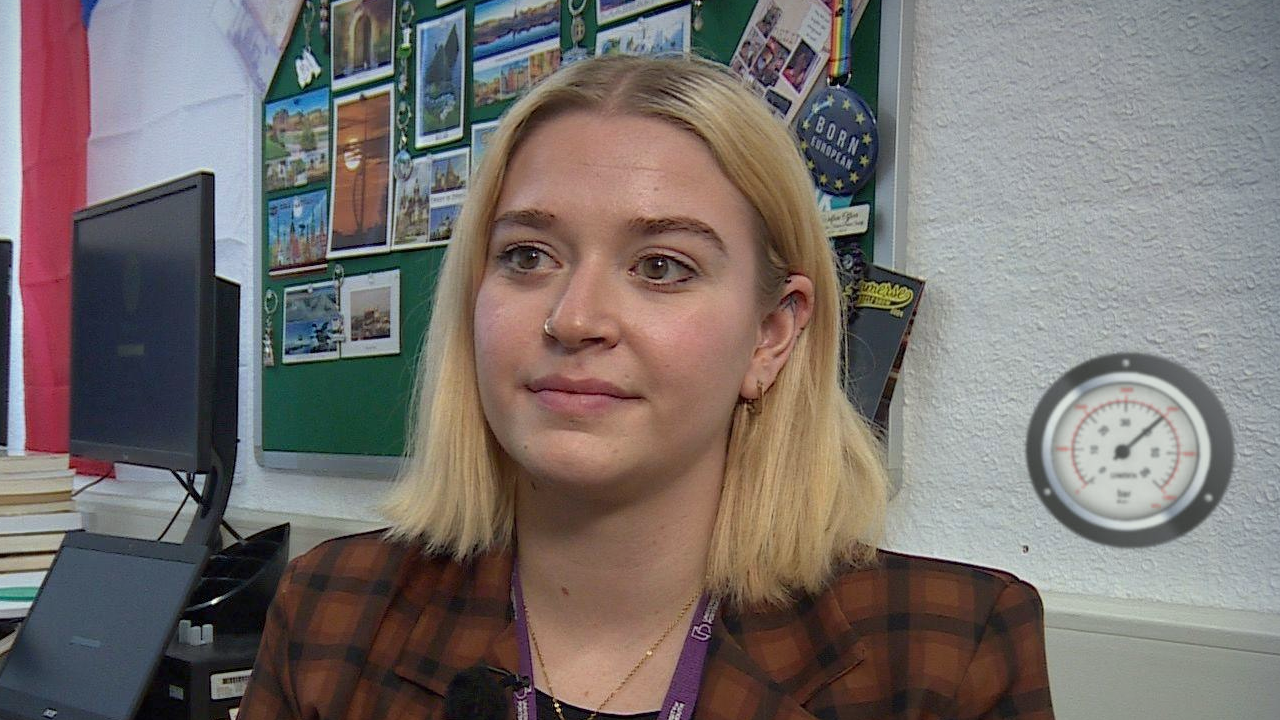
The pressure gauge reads 40 bar
